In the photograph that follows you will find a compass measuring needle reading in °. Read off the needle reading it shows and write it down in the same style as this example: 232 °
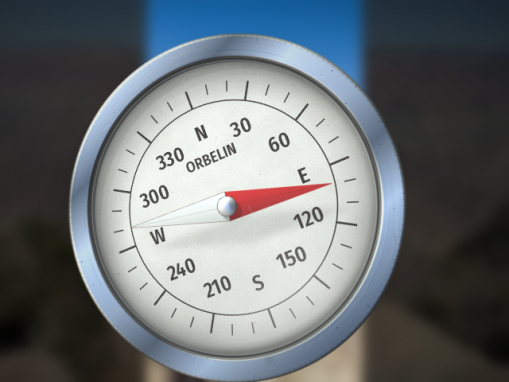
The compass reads 100 °
